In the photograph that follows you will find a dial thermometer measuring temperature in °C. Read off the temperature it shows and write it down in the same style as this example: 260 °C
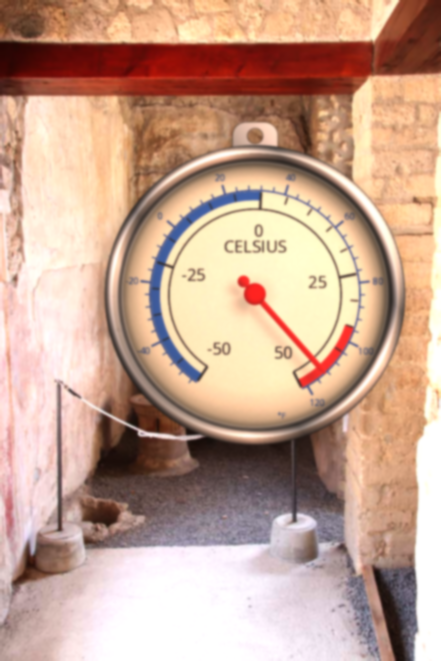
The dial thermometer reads 45 °C
